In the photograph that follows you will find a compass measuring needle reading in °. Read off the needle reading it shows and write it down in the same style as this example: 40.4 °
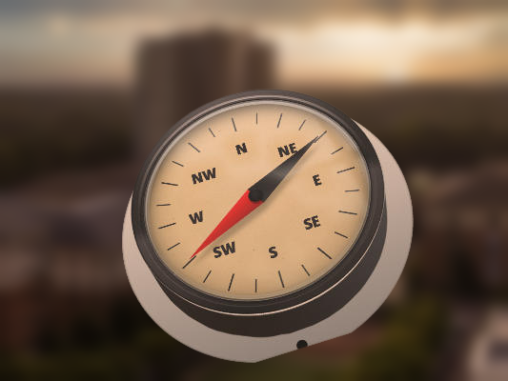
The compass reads 240 °
